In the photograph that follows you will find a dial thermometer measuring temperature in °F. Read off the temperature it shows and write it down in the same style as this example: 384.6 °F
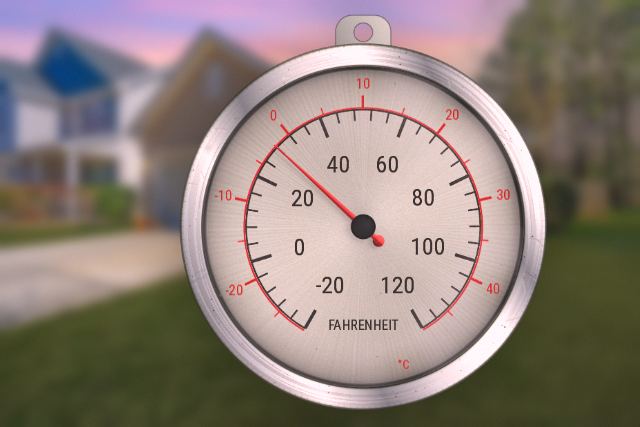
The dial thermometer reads 28 °F
